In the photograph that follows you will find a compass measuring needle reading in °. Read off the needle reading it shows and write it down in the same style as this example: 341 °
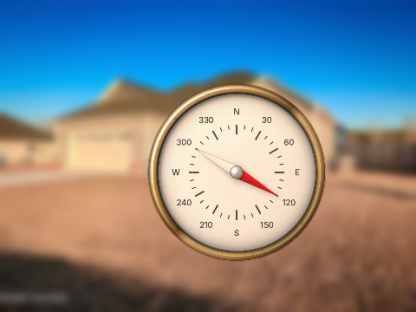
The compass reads 120 °
